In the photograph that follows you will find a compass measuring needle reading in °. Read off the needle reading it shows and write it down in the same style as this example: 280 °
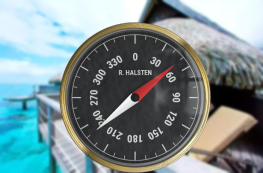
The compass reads 50 °
